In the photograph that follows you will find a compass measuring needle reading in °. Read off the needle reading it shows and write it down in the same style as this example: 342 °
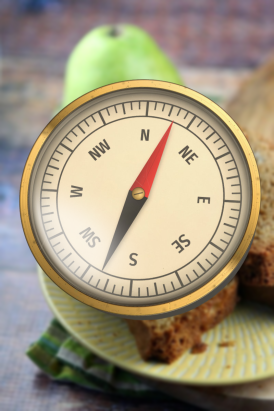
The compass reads 20 °
